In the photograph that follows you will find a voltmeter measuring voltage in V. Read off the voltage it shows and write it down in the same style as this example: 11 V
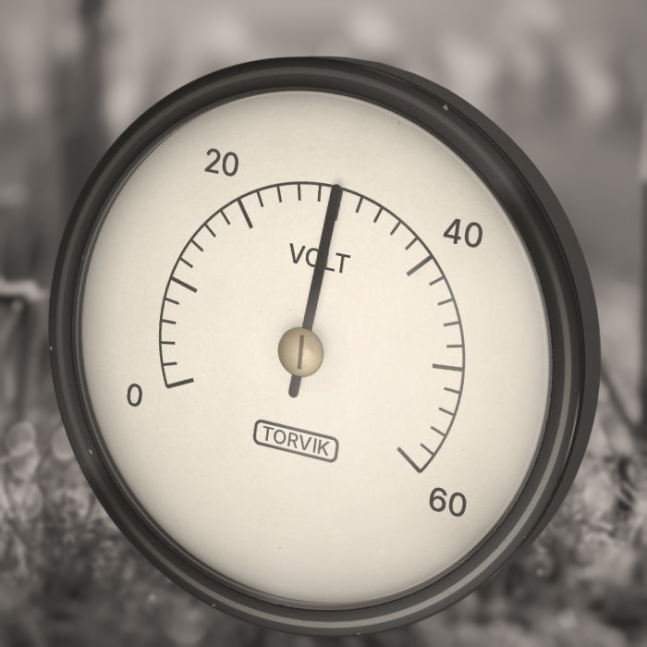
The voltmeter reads 30 V
